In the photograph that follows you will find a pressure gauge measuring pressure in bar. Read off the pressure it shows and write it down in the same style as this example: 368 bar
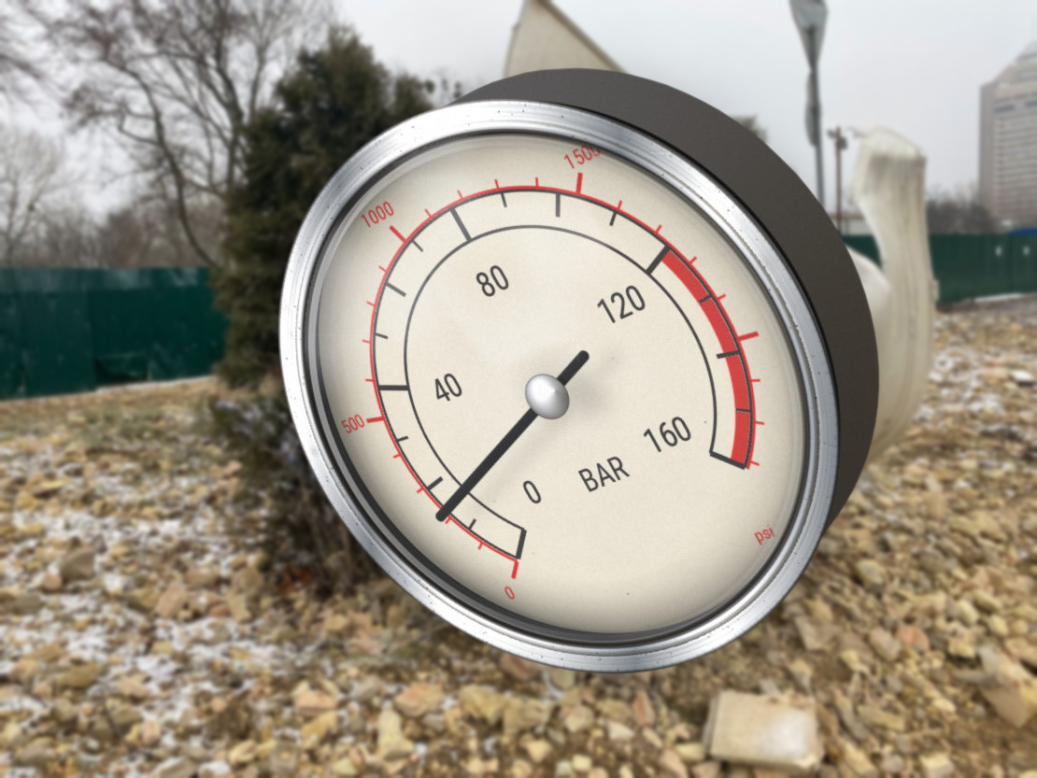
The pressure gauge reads 15 bar
